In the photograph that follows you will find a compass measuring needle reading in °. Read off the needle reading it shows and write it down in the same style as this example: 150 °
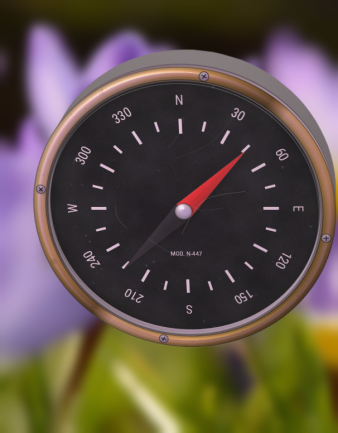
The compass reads 45 °
